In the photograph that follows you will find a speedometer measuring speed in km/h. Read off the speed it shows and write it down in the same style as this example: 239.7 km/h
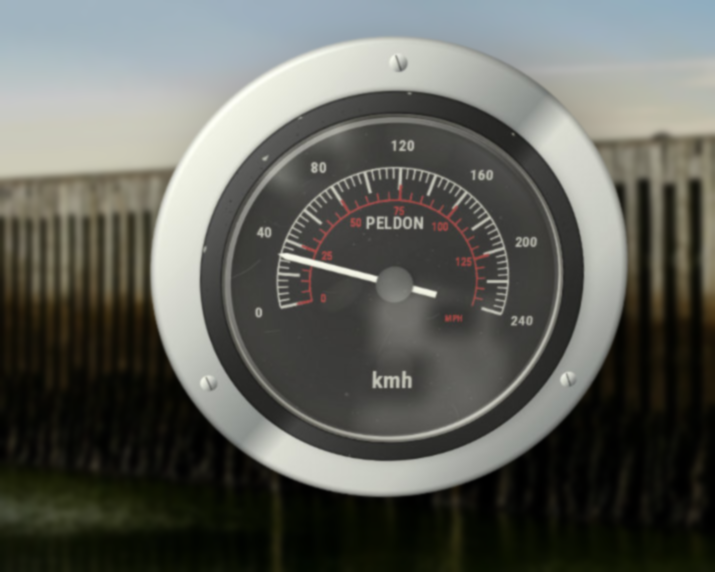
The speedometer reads 32 km/h
